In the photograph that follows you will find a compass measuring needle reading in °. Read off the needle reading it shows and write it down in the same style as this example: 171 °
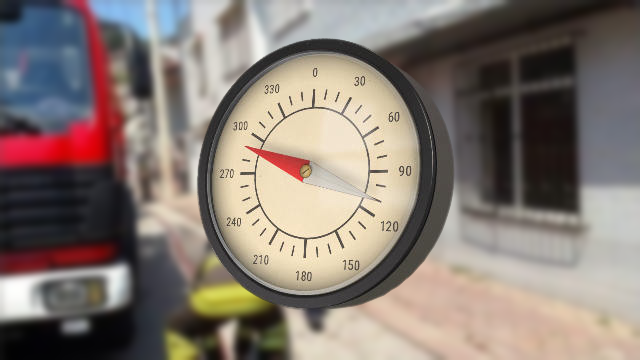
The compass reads 290 °
